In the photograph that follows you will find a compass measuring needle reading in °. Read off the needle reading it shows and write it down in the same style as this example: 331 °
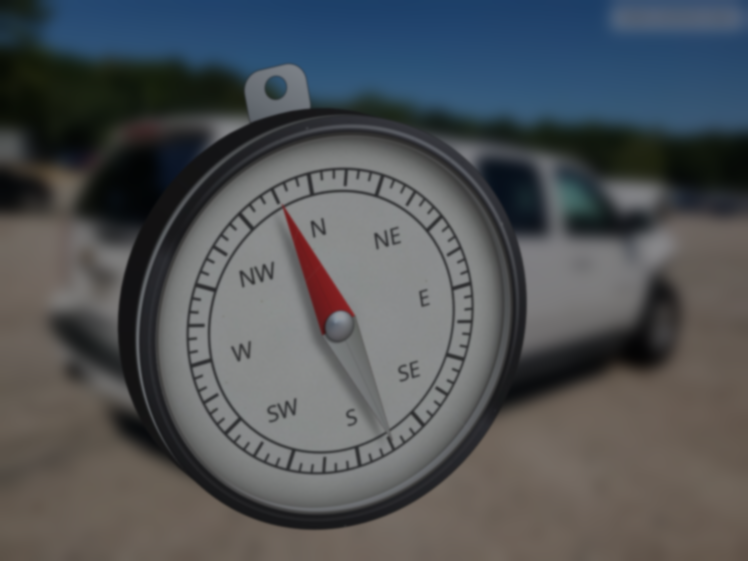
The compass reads 345 °
